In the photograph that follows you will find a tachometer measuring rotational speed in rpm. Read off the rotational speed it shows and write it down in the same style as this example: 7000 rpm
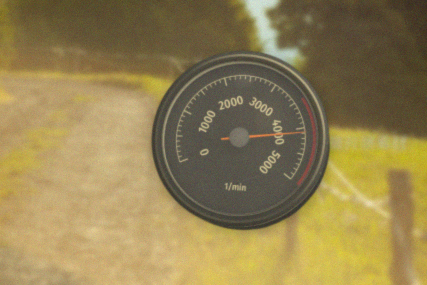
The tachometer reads 4100 rpm
